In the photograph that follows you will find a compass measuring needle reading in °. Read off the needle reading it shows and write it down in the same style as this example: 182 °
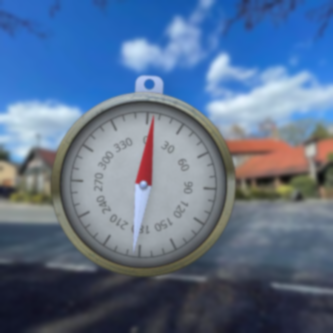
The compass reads 5 °
